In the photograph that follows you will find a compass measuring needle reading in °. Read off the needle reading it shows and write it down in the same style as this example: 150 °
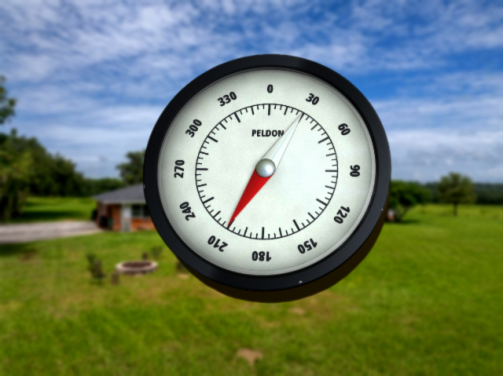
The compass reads 210 °
